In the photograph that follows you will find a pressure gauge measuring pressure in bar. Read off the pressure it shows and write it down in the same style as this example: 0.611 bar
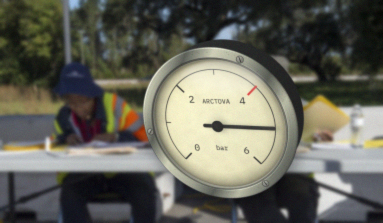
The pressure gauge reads 5 bar
